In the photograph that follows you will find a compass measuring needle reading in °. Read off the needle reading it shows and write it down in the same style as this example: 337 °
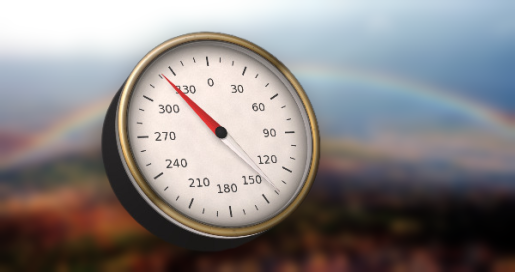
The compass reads 320 °
